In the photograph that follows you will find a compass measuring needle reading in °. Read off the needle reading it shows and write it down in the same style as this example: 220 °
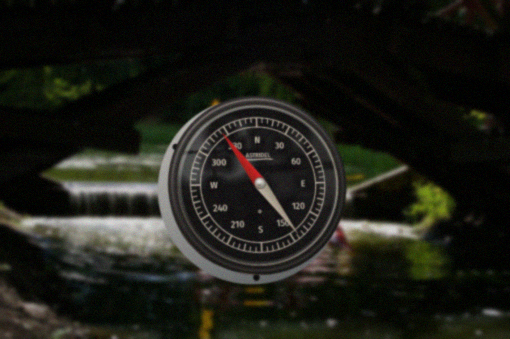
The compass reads 325 °
